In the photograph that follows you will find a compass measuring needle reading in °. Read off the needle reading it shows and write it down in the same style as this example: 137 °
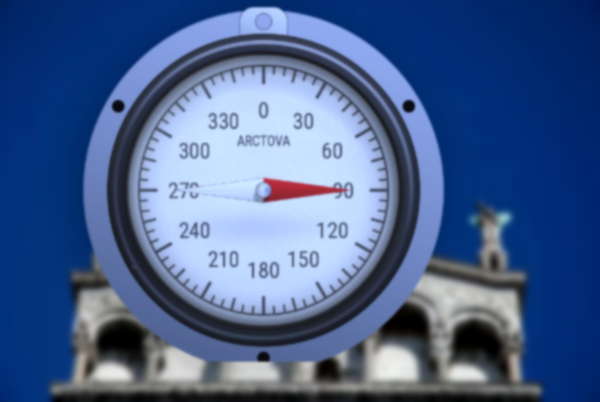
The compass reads 90 °
